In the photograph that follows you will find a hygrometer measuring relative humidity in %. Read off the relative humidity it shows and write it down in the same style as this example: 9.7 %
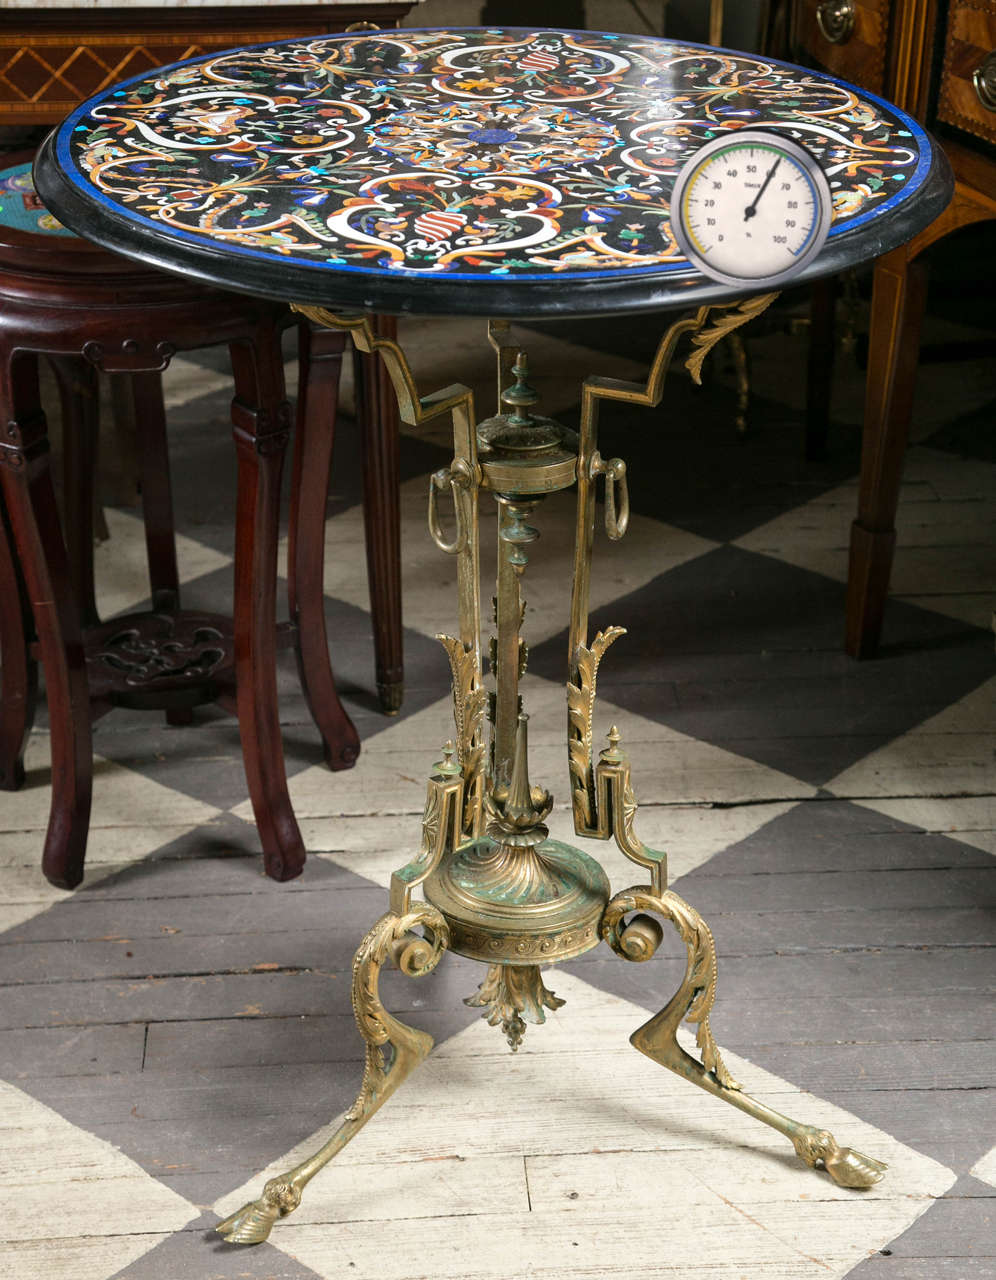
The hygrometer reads 60 %
